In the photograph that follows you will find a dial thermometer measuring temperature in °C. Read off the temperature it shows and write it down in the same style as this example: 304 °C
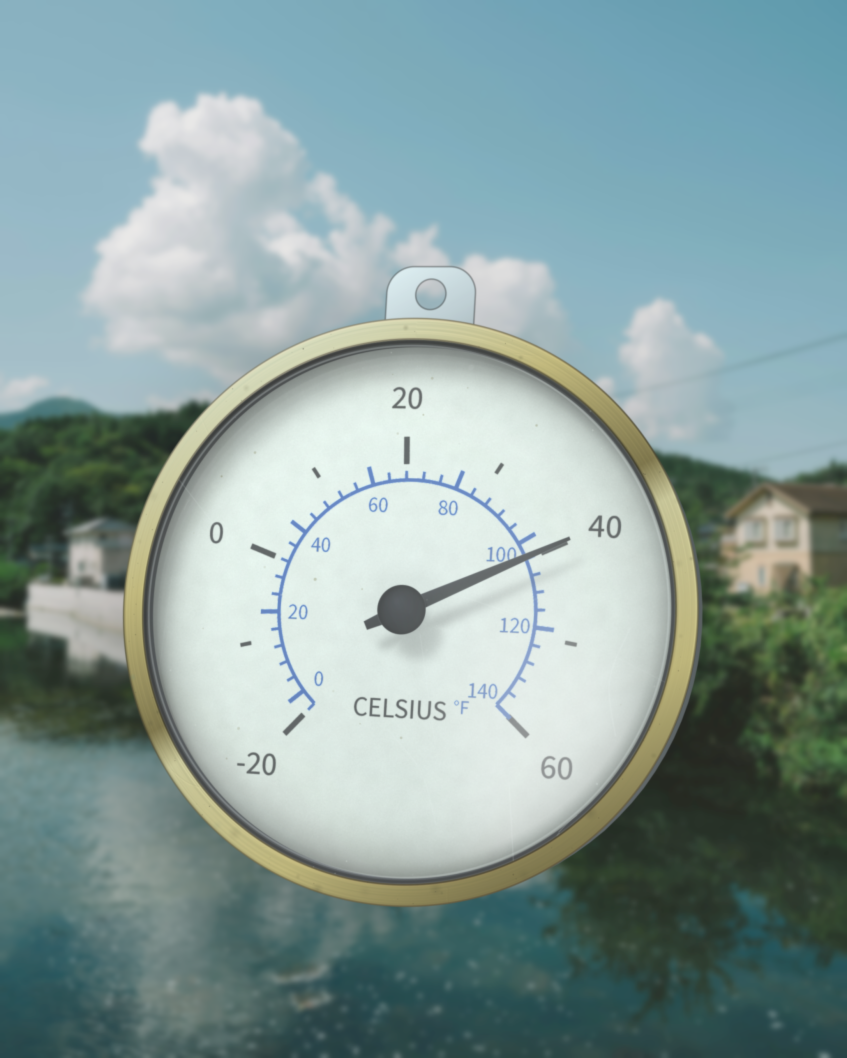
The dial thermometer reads 40 °C
